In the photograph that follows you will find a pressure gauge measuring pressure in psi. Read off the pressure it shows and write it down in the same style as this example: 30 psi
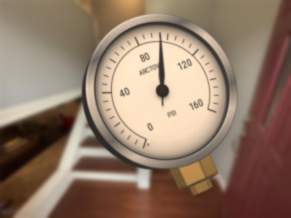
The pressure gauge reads 95 psi
